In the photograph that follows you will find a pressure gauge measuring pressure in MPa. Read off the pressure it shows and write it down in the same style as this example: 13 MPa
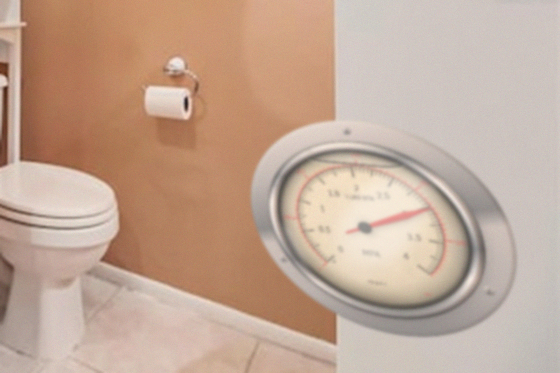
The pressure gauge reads 3 MPa
